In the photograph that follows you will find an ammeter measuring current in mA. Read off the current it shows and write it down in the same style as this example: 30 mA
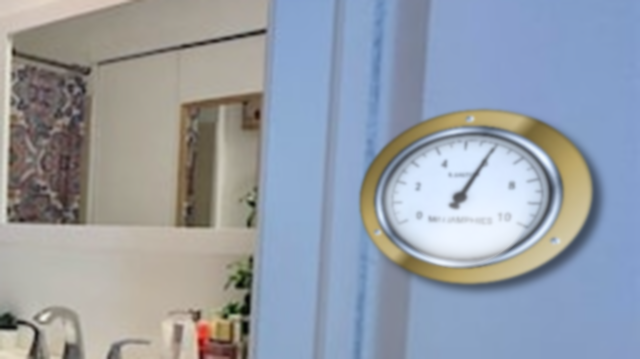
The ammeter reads 6 mA
